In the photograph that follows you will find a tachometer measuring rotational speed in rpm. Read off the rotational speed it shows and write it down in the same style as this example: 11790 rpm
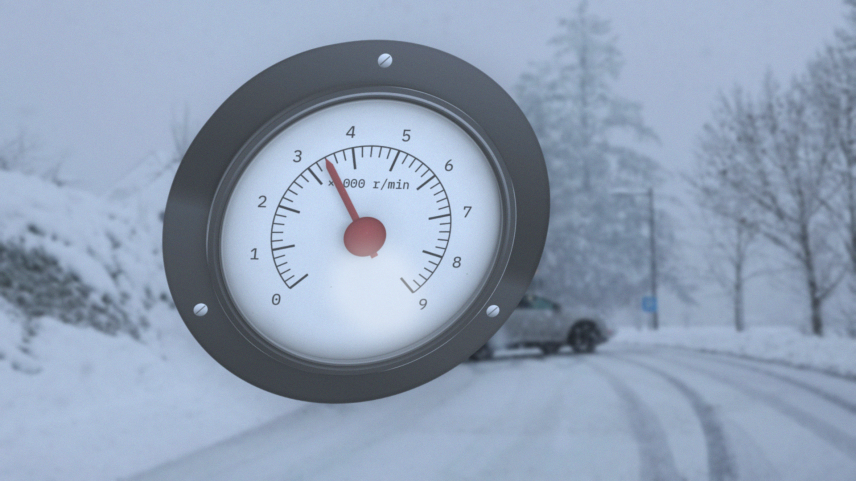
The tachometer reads 3400 rpm
